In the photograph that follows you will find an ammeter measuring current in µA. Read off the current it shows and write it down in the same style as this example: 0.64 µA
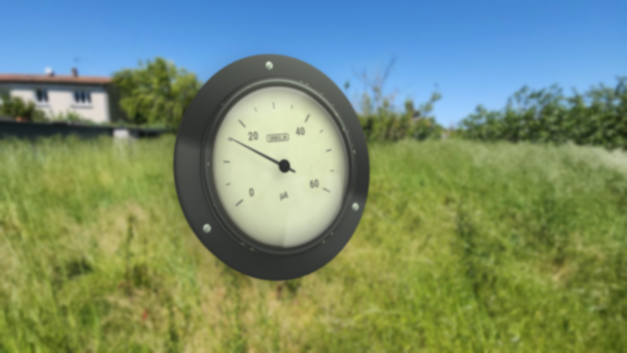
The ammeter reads 15 µA
